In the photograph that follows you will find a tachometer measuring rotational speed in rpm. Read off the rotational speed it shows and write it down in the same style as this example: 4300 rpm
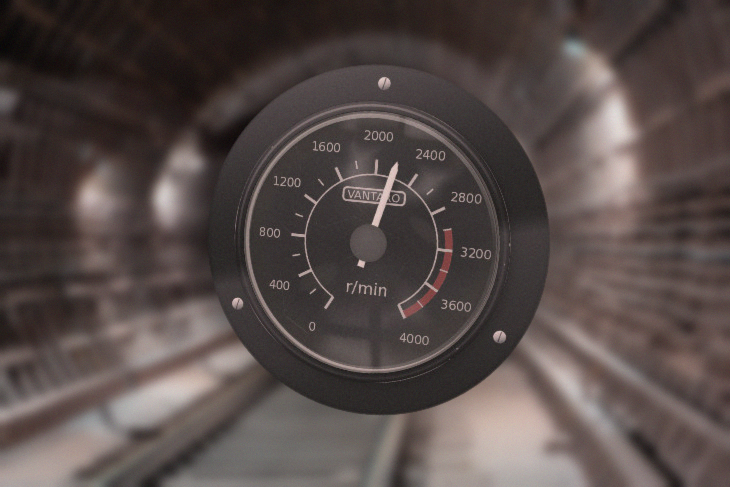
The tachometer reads 2200 rpm
